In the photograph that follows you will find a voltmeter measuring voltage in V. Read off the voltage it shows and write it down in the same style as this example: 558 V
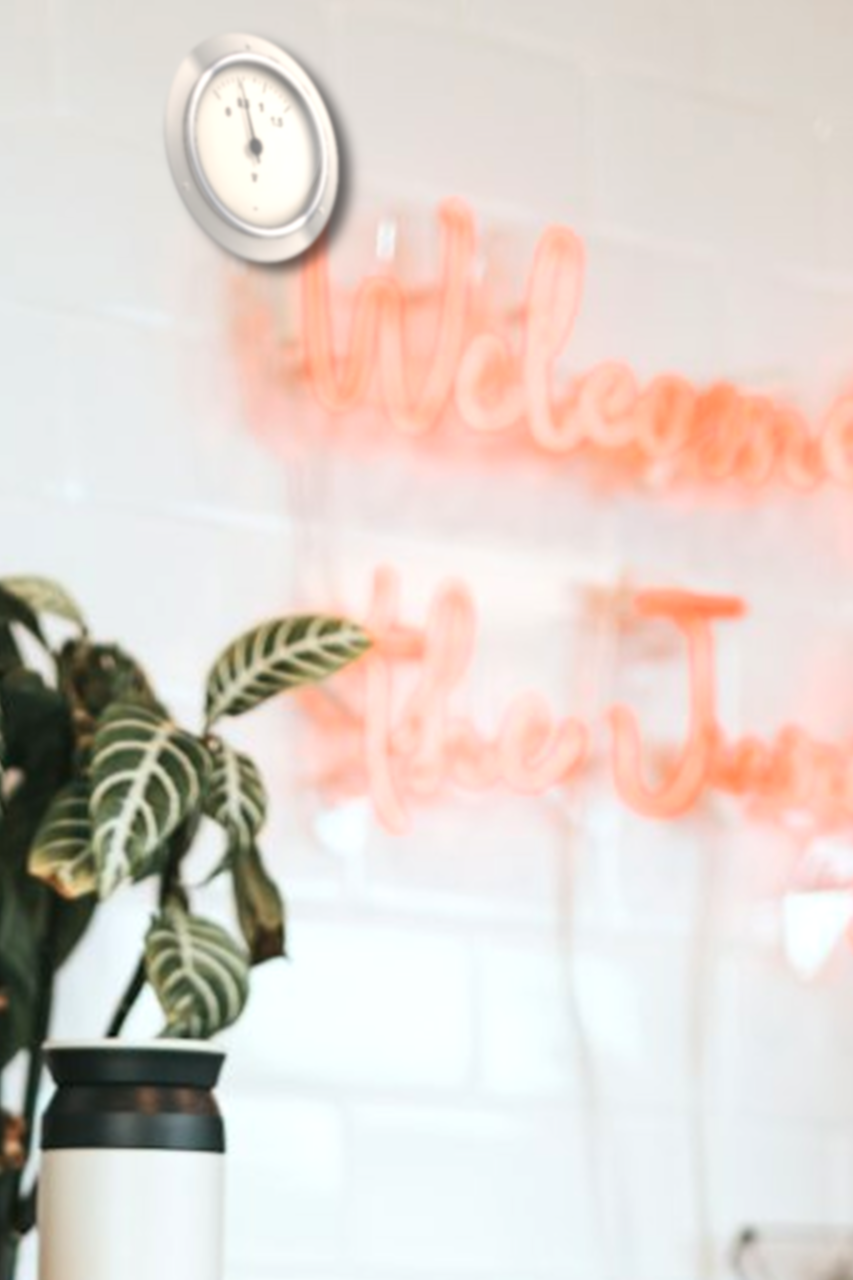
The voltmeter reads 0.5 V
